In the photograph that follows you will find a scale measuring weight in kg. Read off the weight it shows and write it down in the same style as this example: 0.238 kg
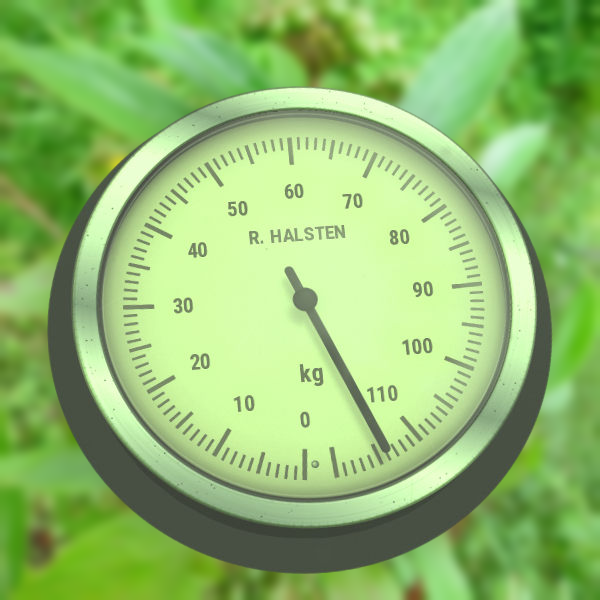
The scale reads 114 kg
